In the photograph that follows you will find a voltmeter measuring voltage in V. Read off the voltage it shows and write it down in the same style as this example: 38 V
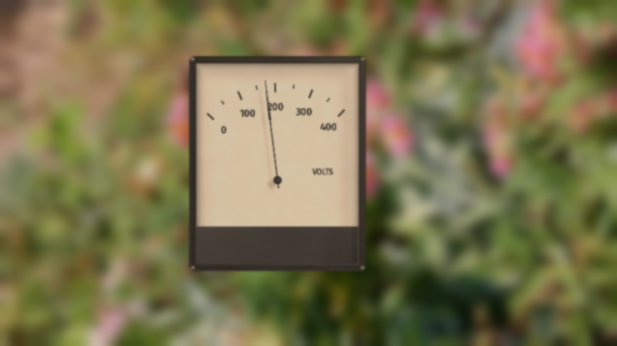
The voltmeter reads 175 V
